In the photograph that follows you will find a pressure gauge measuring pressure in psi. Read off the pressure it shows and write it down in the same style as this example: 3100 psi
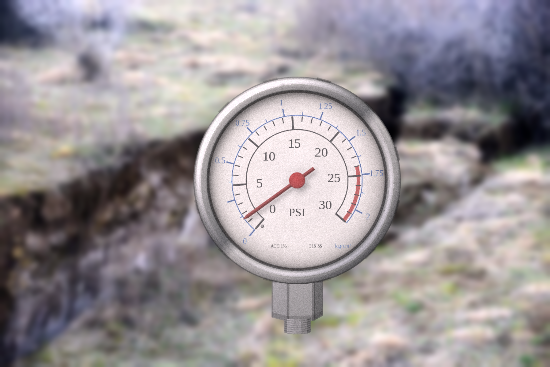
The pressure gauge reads 1.5 psi
